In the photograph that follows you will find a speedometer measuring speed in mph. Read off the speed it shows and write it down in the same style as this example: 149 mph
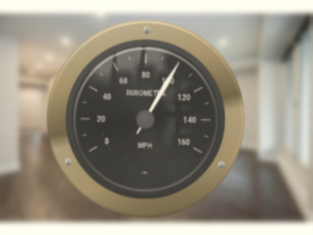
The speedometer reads 100 mph
